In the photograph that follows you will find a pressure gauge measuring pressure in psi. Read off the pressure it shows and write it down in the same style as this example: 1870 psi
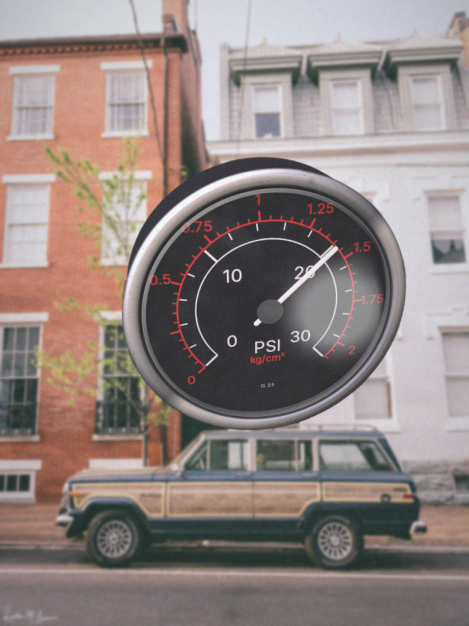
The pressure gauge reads 20 psi
